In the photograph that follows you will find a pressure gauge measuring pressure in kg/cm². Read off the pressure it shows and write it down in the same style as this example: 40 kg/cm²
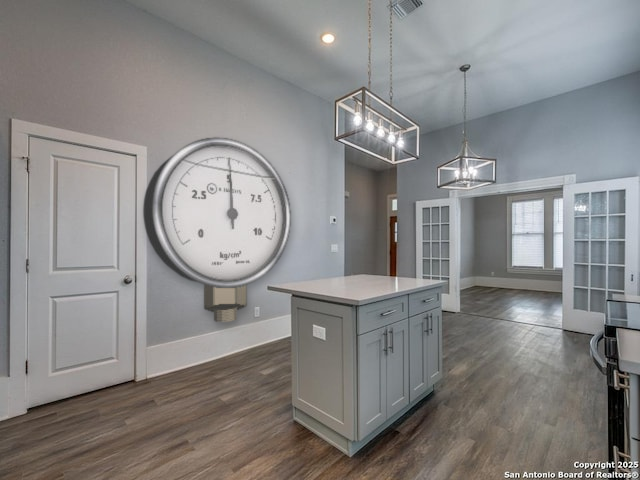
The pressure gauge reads 5 kg/cm²
